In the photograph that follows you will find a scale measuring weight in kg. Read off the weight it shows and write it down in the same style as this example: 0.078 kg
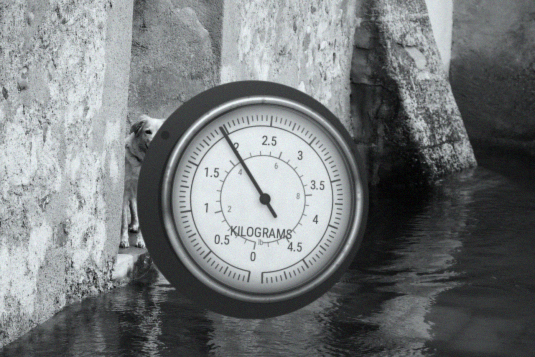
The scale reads 1.95 kg
